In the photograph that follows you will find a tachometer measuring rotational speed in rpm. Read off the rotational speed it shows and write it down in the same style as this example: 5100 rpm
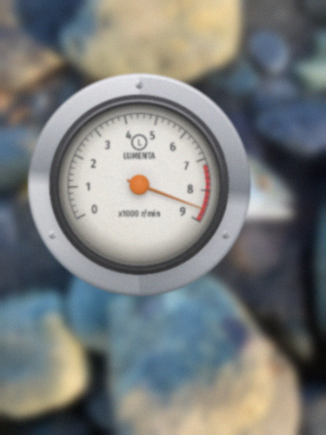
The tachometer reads 8600 rpm
